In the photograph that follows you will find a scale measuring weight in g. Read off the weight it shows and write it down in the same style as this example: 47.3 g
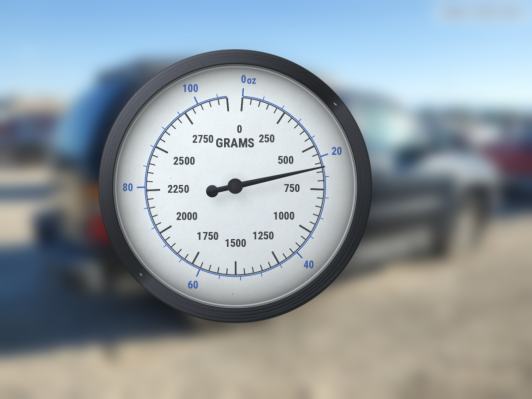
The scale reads 625 g
